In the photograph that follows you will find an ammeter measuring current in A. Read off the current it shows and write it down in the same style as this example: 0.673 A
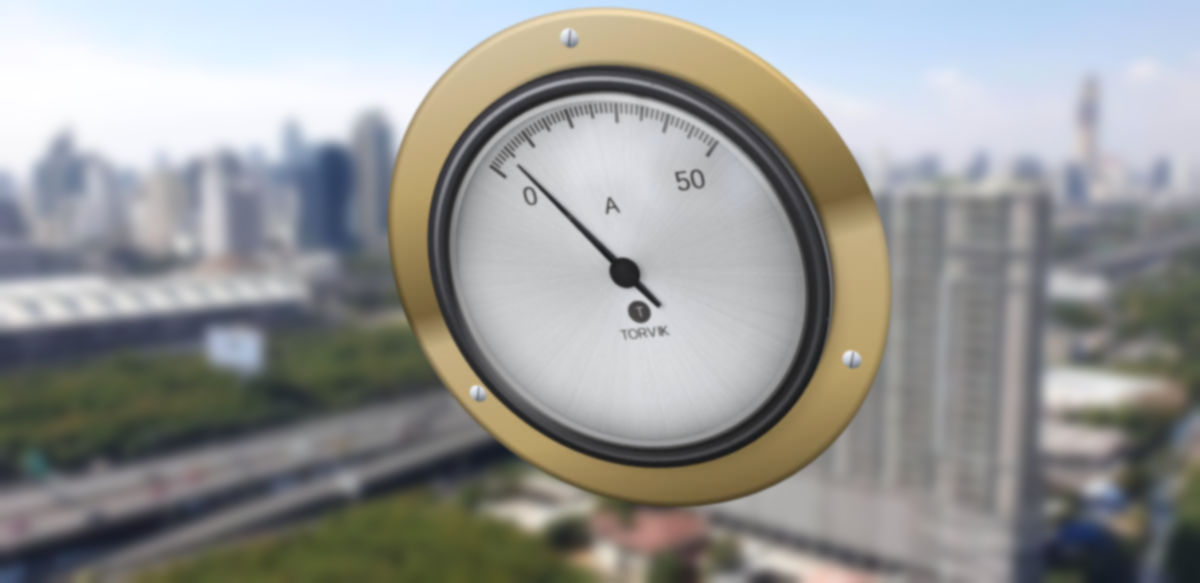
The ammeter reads 5 A
